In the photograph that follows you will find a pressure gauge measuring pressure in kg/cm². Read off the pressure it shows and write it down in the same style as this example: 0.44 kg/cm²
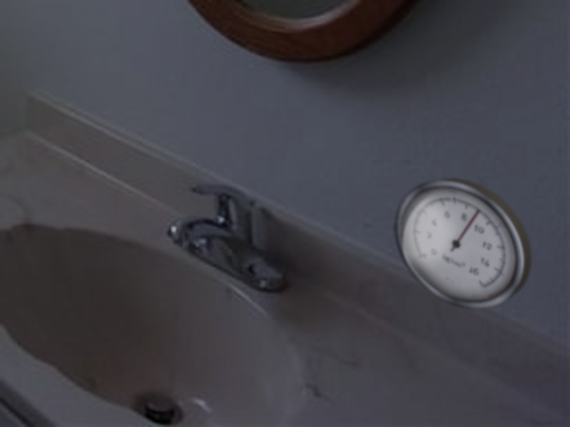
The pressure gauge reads 9 kg/cm²
